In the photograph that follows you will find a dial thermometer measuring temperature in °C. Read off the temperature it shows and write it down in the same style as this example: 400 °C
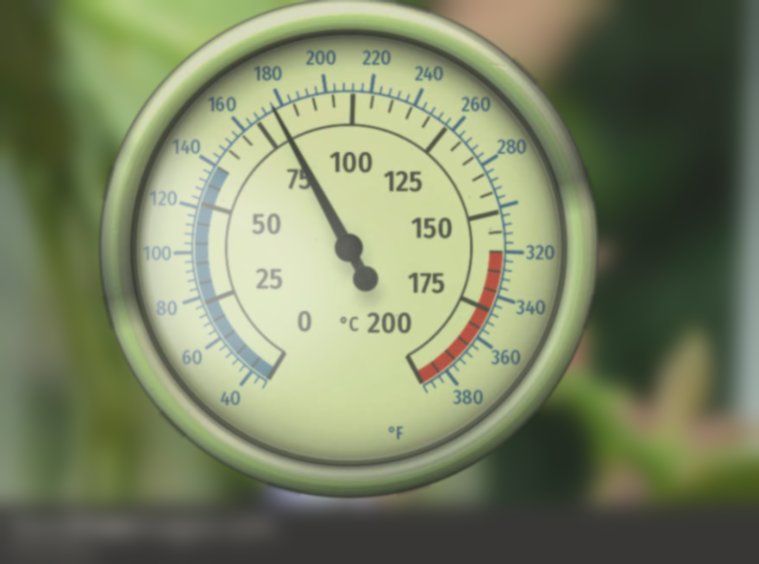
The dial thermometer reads 80 °C
